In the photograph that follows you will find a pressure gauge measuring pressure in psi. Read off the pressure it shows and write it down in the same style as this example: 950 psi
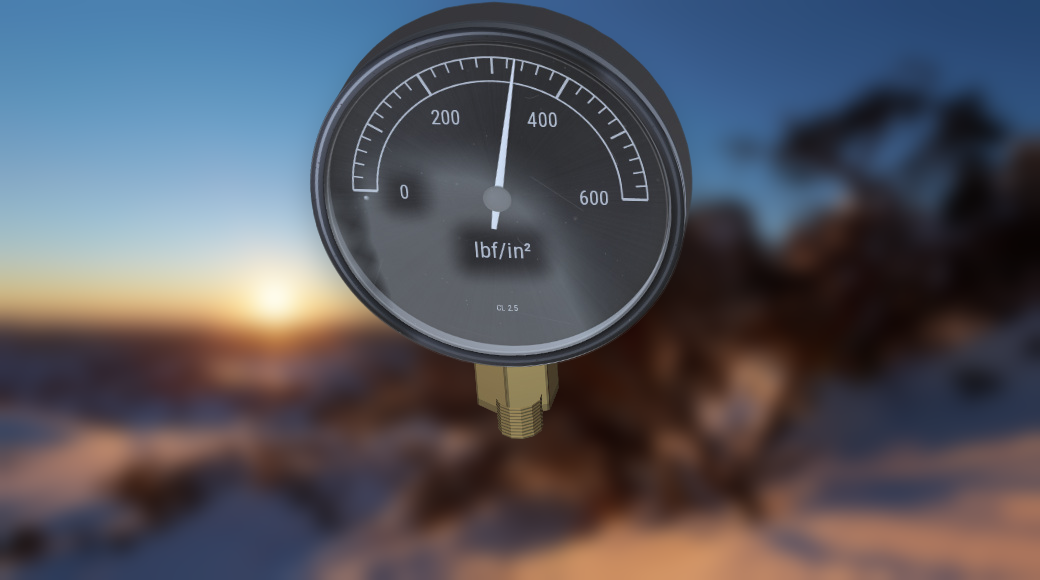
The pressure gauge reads 330 psi
